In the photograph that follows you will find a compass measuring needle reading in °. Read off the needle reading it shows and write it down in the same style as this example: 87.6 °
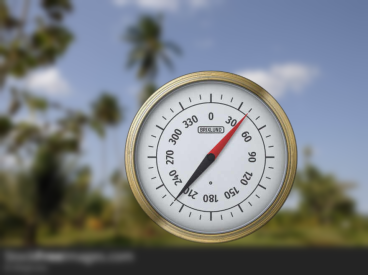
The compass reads 40 °
